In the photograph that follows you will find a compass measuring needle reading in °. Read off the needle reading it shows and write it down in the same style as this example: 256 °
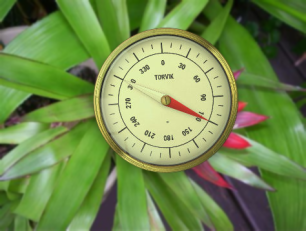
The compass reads 120 °
